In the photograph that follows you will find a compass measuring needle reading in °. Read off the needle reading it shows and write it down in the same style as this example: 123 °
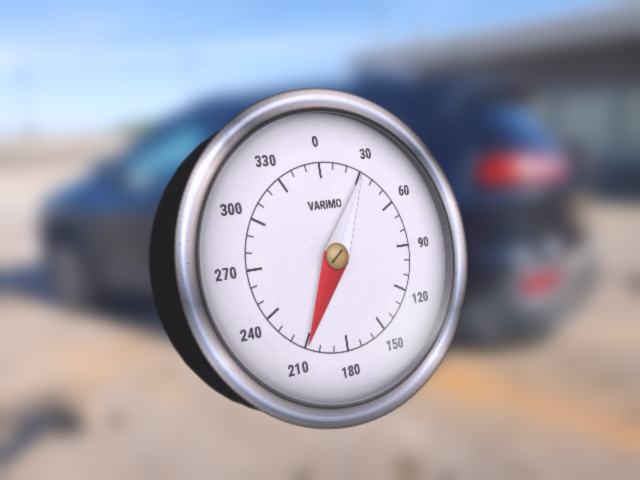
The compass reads 210 °
